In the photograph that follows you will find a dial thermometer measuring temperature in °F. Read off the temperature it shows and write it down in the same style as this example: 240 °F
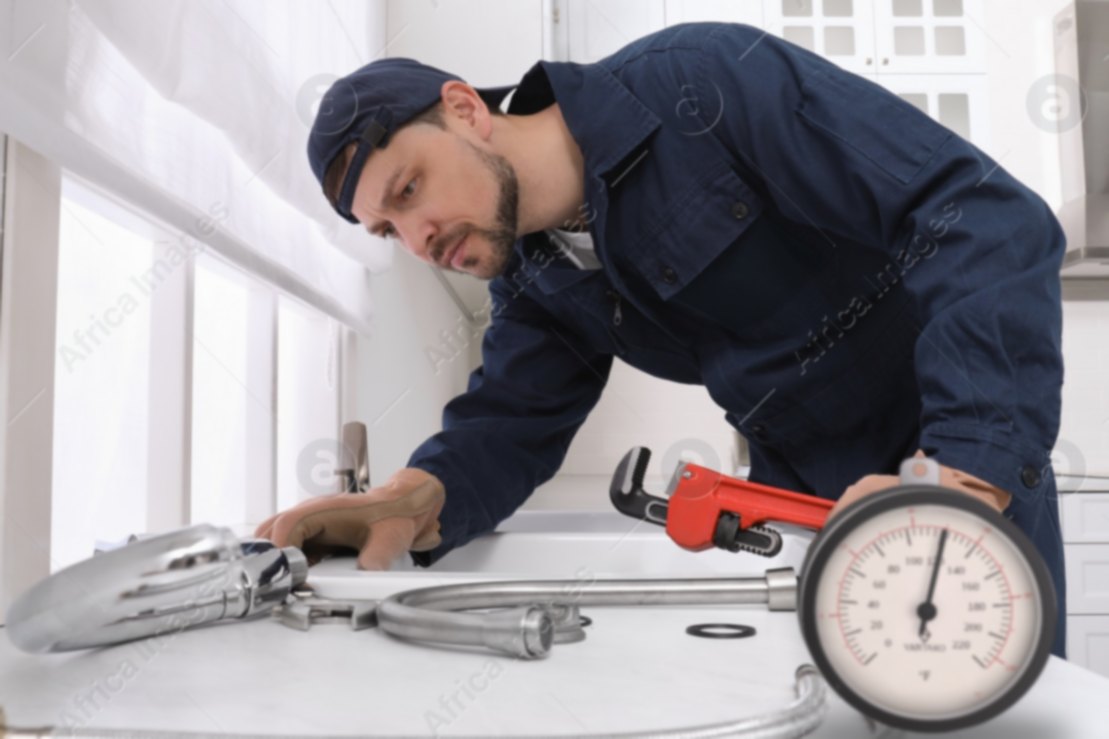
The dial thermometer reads 120 °F
